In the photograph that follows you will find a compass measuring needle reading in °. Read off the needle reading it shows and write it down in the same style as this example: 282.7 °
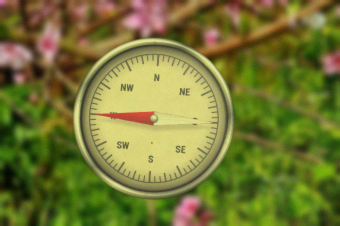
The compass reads 270 °
